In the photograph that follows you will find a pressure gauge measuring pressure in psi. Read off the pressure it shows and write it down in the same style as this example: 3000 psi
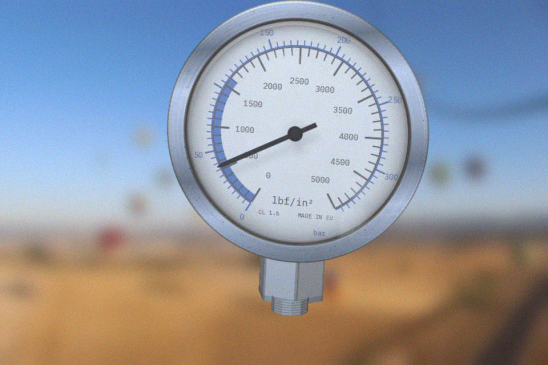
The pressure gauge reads 550 psi
